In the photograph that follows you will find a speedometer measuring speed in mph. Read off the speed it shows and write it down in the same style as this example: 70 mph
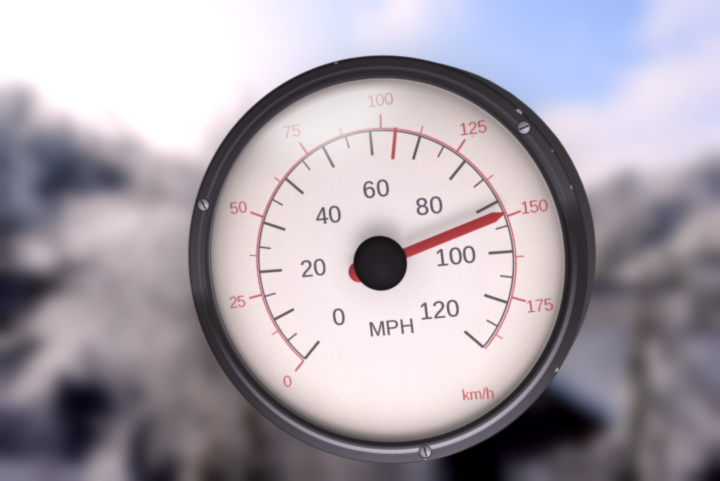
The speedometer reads 92.5 mph
